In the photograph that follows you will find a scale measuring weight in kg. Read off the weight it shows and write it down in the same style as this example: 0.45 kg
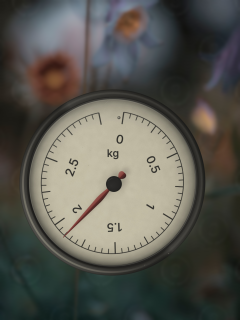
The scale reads 1.9 kg
